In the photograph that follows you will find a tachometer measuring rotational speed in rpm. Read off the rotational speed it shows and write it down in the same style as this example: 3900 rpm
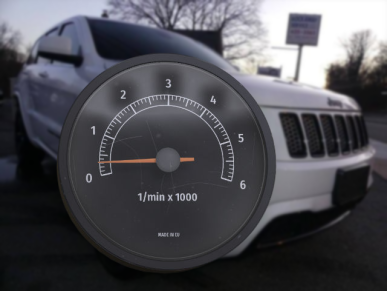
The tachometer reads 300 rpm
